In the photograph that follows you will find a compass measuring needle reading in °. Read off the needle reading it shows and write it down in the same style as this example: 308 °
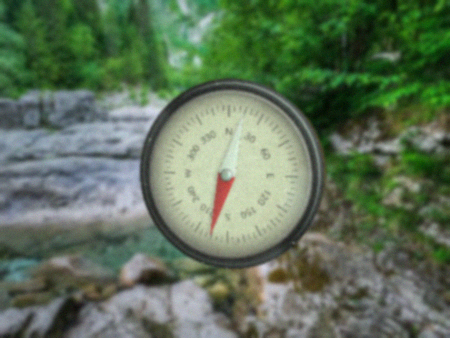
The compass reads 195 °
